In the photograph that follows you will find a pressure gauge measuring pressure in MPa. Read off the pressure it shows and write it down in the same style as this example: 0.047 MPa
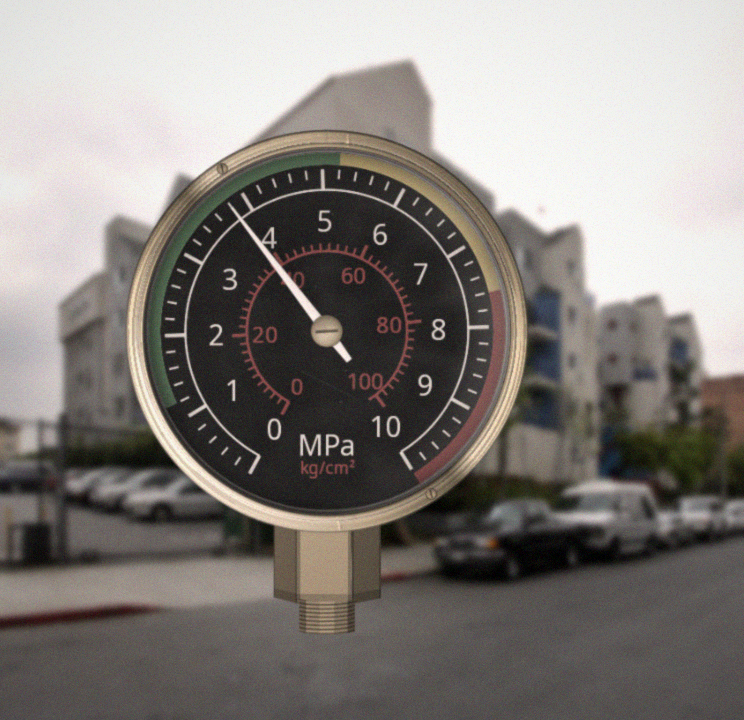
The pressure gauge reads 3.8 MPa
